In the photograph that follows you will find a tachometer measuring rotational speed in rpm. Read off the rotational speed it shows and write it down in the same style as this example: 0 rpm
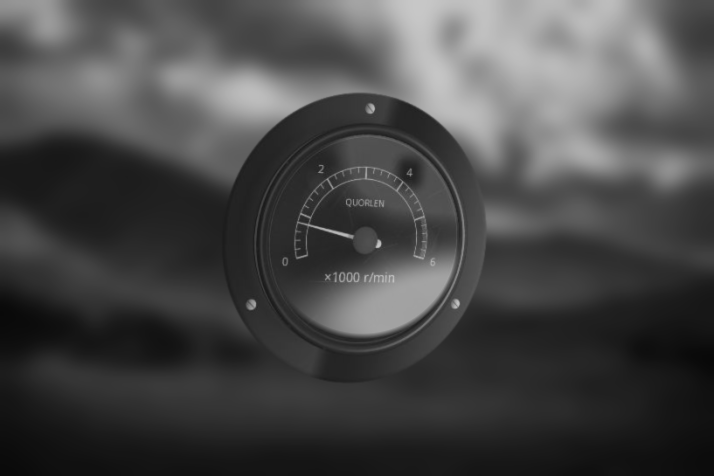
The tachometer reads 800 rpm
